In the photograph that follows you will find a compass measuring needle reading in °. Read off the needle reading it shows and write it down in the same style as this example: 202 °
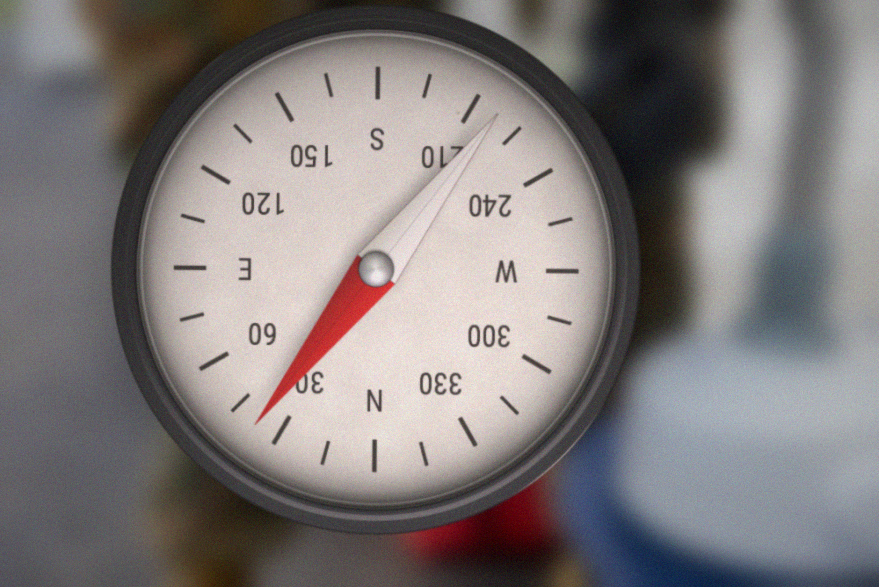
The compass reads 37.5 °
